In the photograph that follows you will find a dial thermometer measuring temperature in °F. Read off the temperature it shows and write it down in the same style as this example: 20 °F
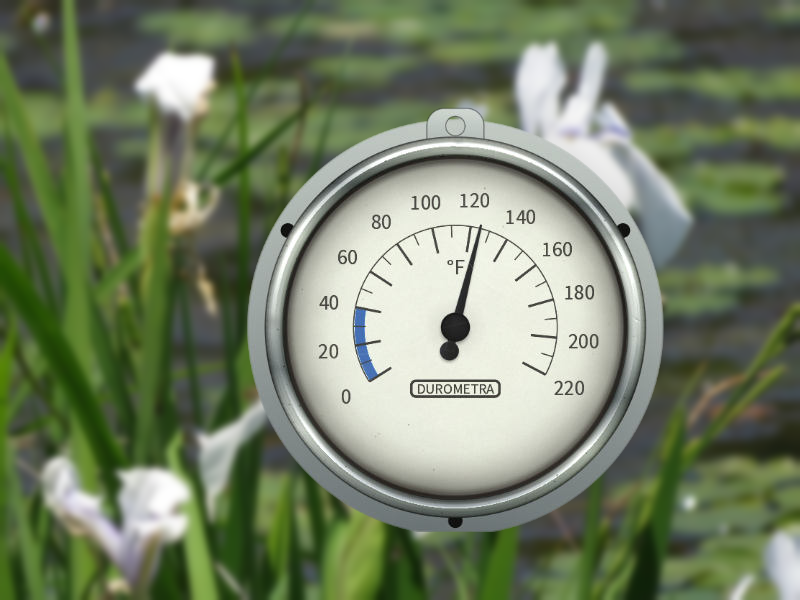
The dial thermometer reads 125 °F
